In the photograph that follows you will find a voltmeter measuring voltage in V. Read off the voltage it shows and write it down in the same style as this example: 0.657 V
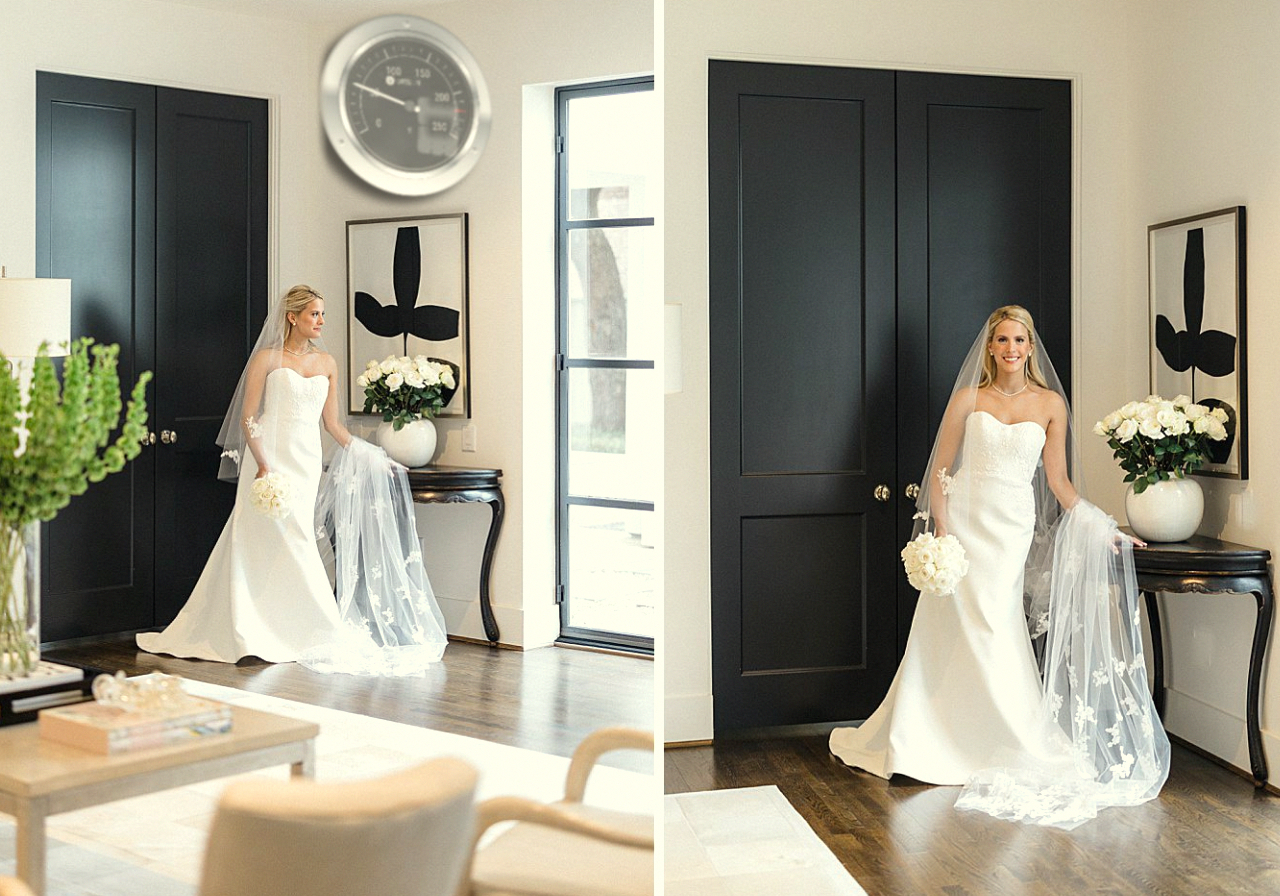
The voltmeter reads 50 V
